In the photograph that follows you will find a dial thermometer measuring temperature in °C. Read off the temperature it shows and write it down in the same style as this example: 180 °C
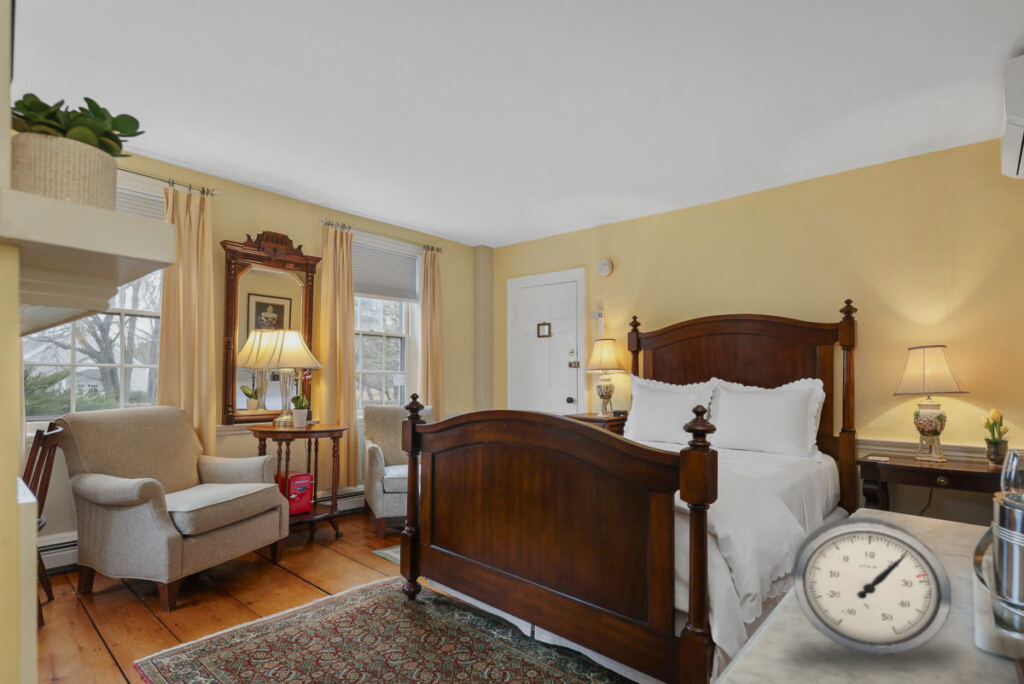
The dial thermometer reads 20 °C
